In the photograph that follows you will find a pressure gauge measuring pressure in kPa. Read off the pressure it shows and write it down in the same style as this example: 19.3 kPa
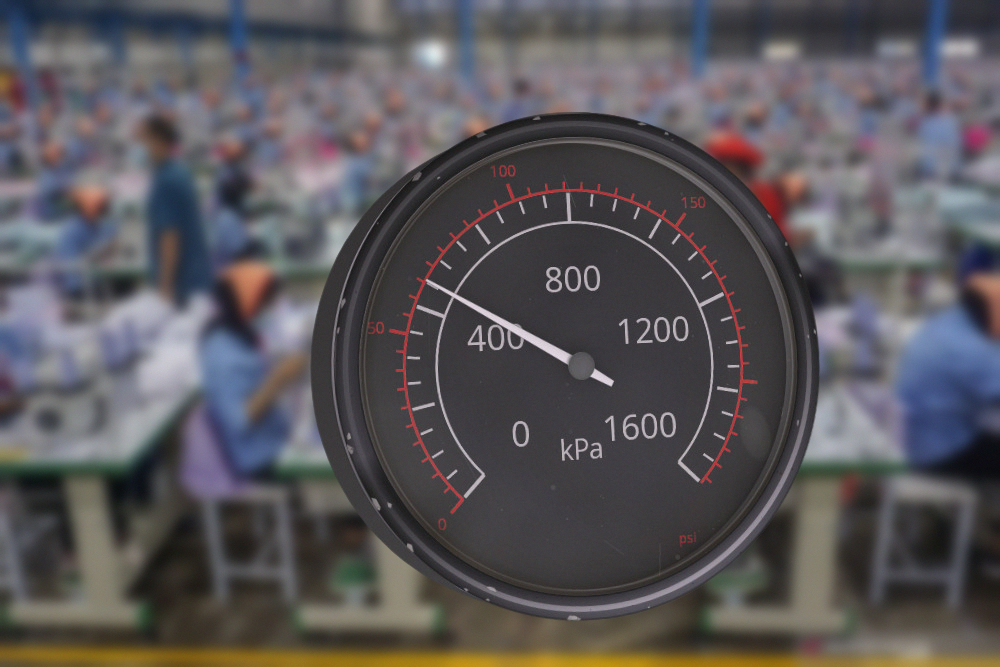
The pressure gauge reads 450 kPa
